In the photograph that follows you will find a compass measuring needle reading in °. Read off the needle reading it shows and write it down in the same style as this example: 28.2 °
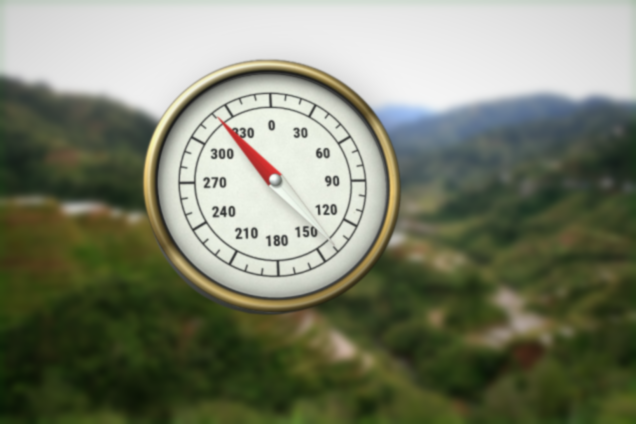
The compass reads 320 °
